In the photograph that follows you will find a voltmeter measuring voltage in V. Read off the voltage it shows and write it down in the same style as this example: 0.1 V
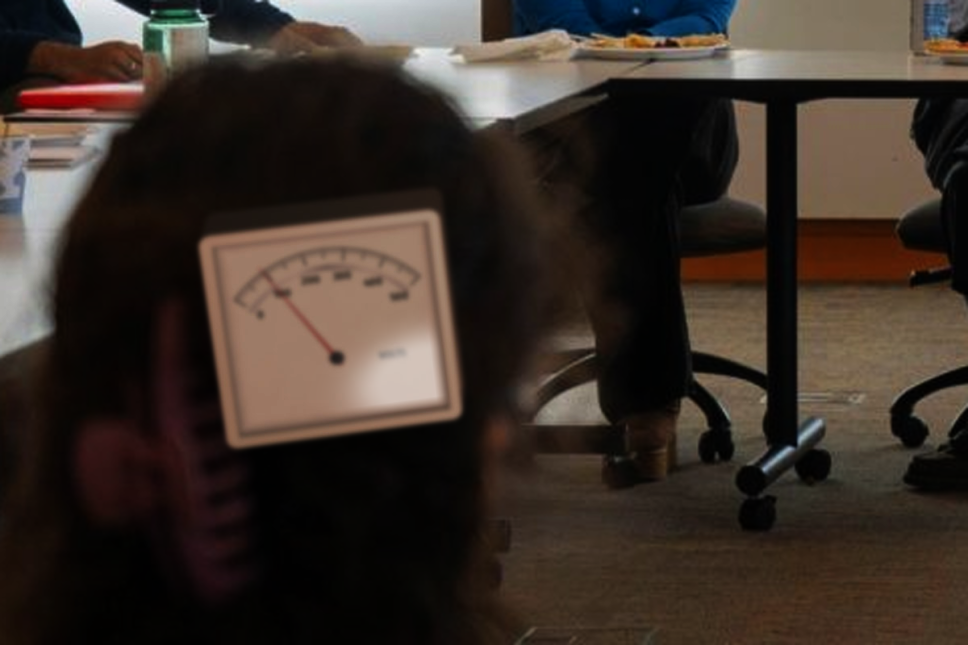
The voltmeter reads 100 V
